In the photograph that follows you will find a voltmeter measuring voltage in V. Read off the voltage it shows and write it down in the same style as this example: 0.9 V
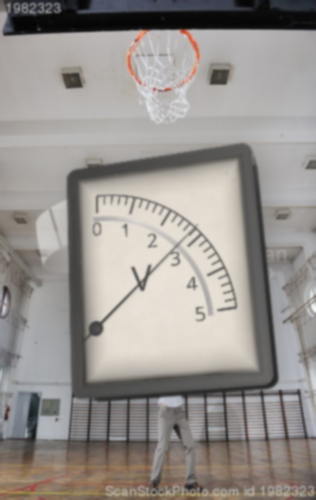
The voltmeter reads 2.8 V
